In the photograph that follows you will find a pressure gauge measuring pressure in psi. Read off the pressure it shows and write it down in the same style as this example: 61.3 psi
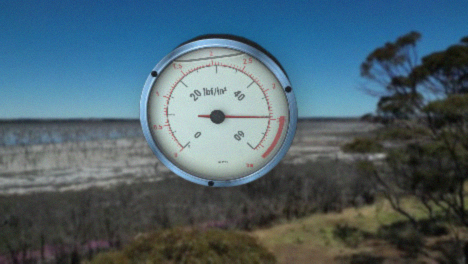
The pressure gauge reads 50 psi
